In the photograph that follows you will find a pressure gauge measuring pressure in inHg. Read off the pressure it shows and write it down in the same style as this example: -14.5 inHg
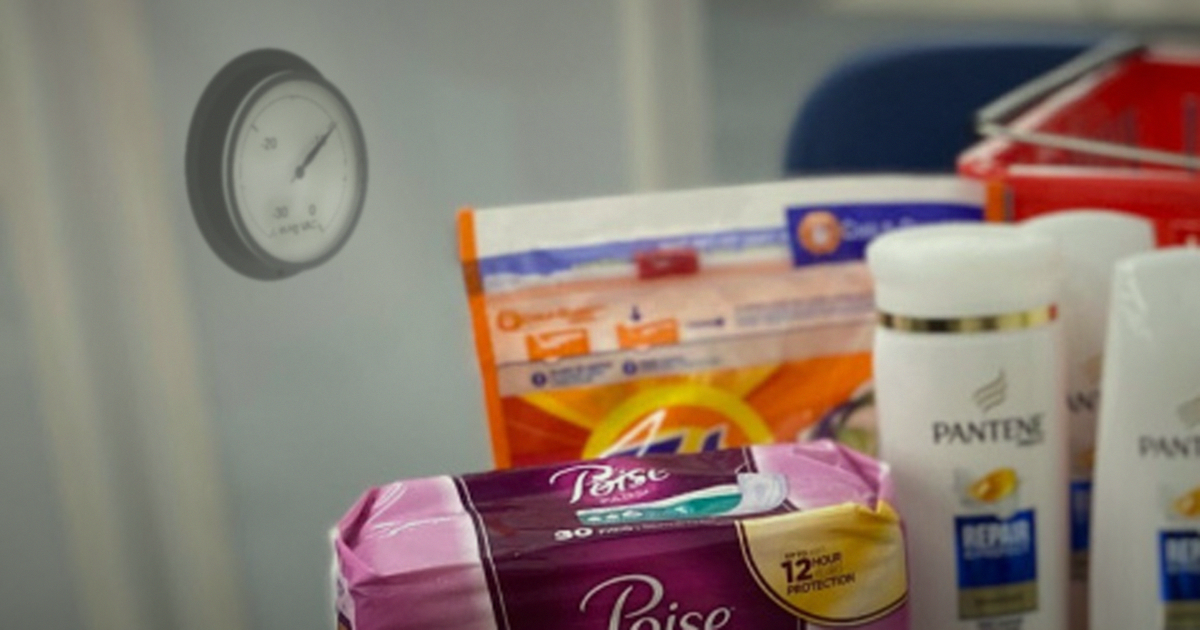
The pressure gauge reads -10 inHg
